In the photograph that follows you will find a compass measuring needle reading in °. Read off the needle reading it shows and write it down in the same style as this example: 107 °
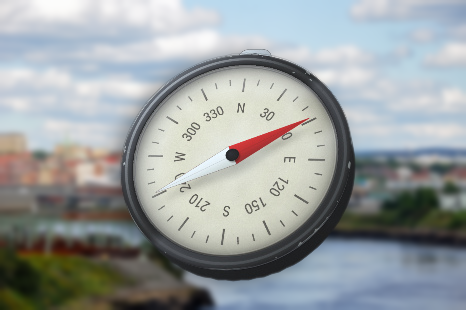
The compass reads 60 °
